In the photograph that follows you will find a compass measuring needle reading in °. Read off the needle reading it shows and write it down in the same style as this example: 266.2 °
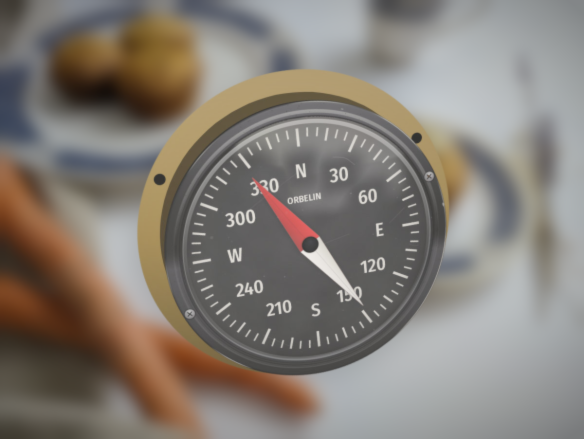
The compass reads 327.5 °
